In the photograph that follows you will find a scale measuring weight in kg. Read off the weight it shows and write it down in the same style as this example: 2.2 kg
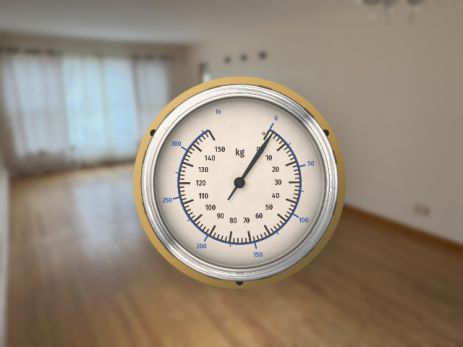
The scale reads 2 kg
